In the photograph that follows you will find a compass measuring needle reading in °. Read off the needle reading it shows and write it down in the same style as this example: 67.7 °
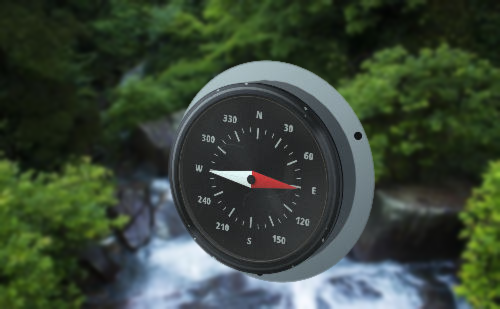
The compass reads 90 °
